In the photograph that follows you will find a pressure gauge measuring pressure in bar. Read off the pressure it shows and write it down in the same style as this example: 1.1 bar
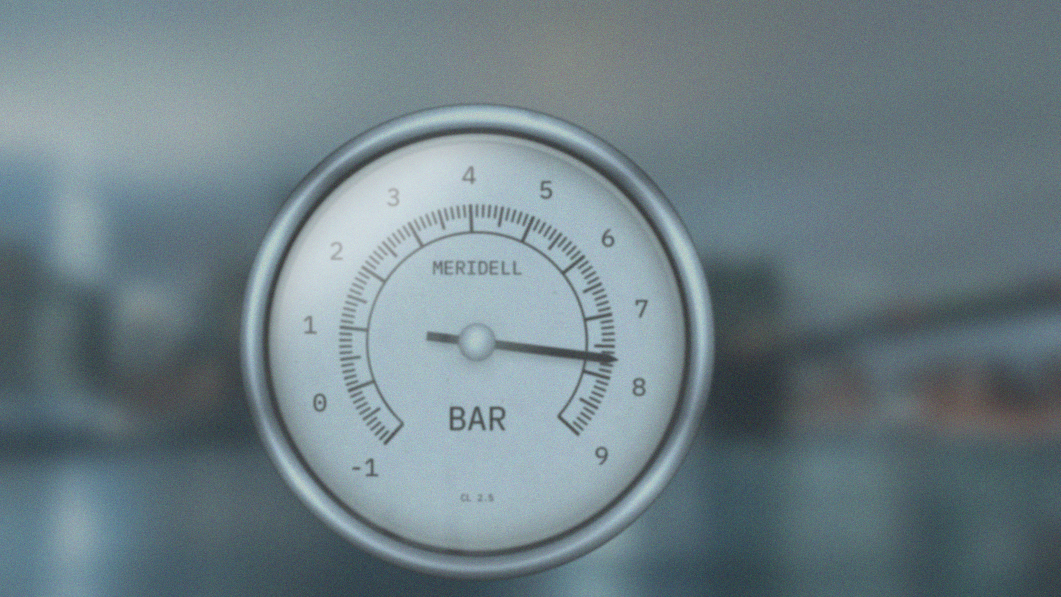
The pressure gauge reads 7.7 bar
